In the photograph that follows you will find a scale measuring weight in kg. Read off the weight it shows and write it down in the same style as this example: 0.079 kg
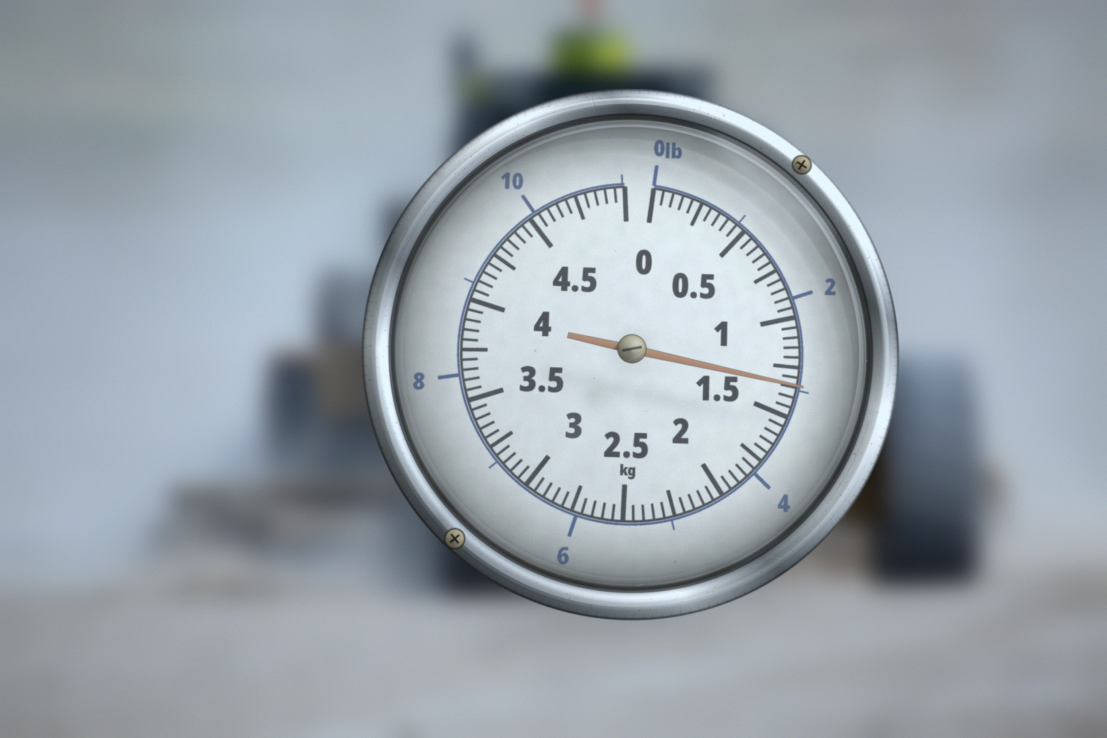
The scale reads 1.35 kg
